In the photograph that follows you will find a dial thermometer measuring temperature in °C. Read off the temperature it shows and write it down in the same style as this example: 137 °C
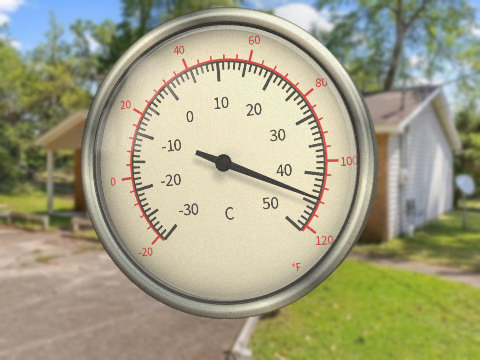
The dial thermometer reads 44 °C
